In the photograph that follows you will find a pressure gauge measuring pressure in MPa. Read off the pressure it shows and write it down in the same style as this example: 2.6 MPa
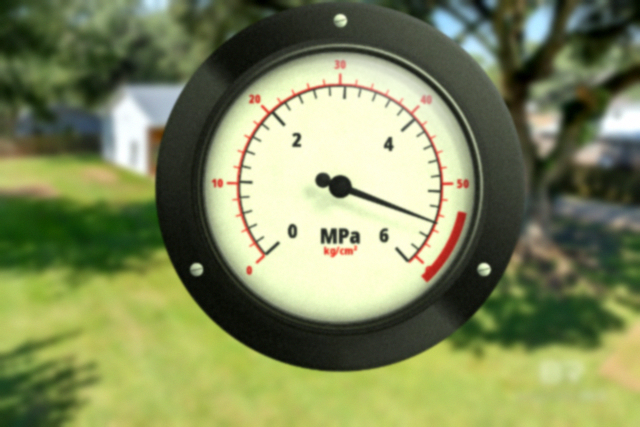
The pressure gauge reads 5.4 MPa
